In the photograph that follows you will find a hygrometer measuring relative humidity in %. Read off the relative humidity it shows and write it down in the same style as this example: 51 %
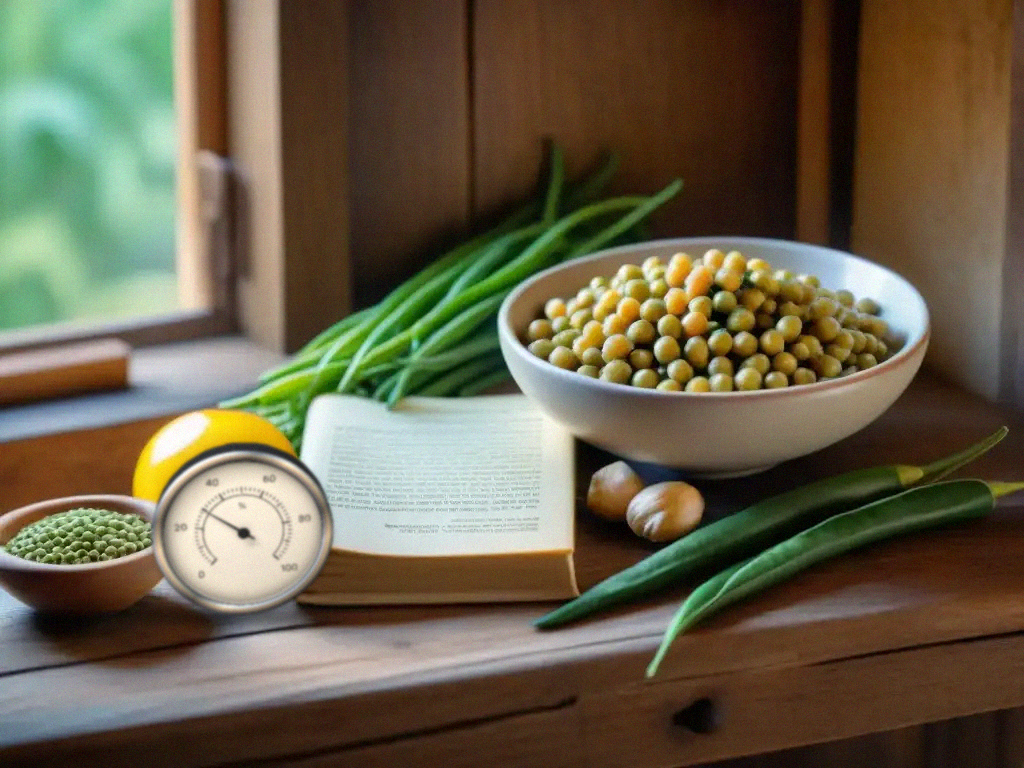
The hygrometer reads 30 %
